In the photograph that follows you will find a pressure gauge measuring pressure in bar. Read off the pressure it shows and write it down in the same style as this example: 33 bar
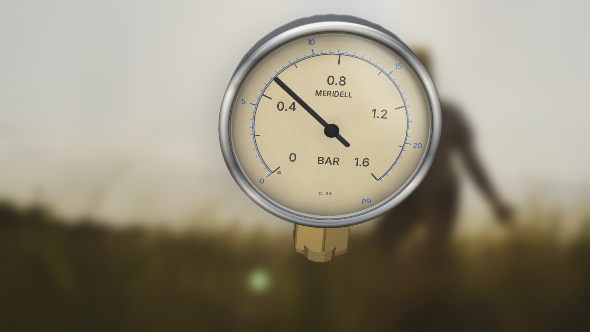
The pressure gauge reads 0.5 bar
